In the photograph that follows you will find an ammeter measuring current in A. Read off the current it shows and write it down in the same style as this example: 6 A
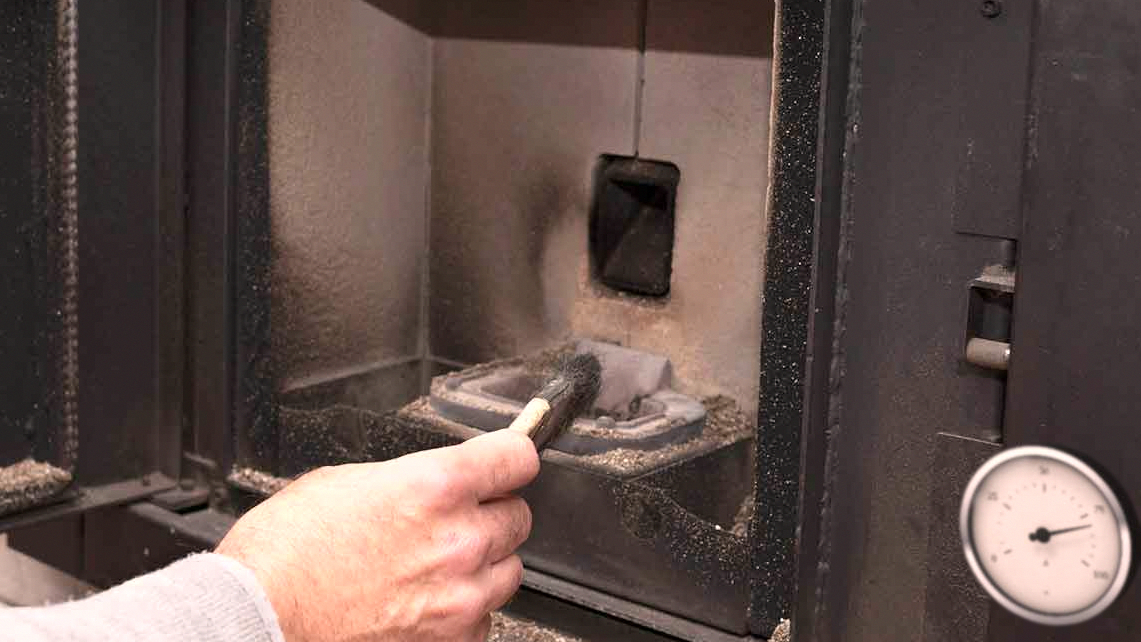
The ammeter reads 80 A
